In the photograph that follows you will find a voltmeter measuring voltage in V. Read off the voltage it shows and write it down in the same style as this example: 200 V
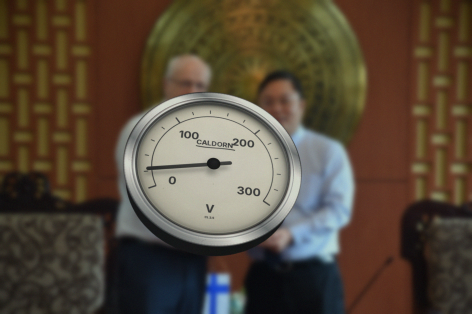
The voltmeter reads 20 V
